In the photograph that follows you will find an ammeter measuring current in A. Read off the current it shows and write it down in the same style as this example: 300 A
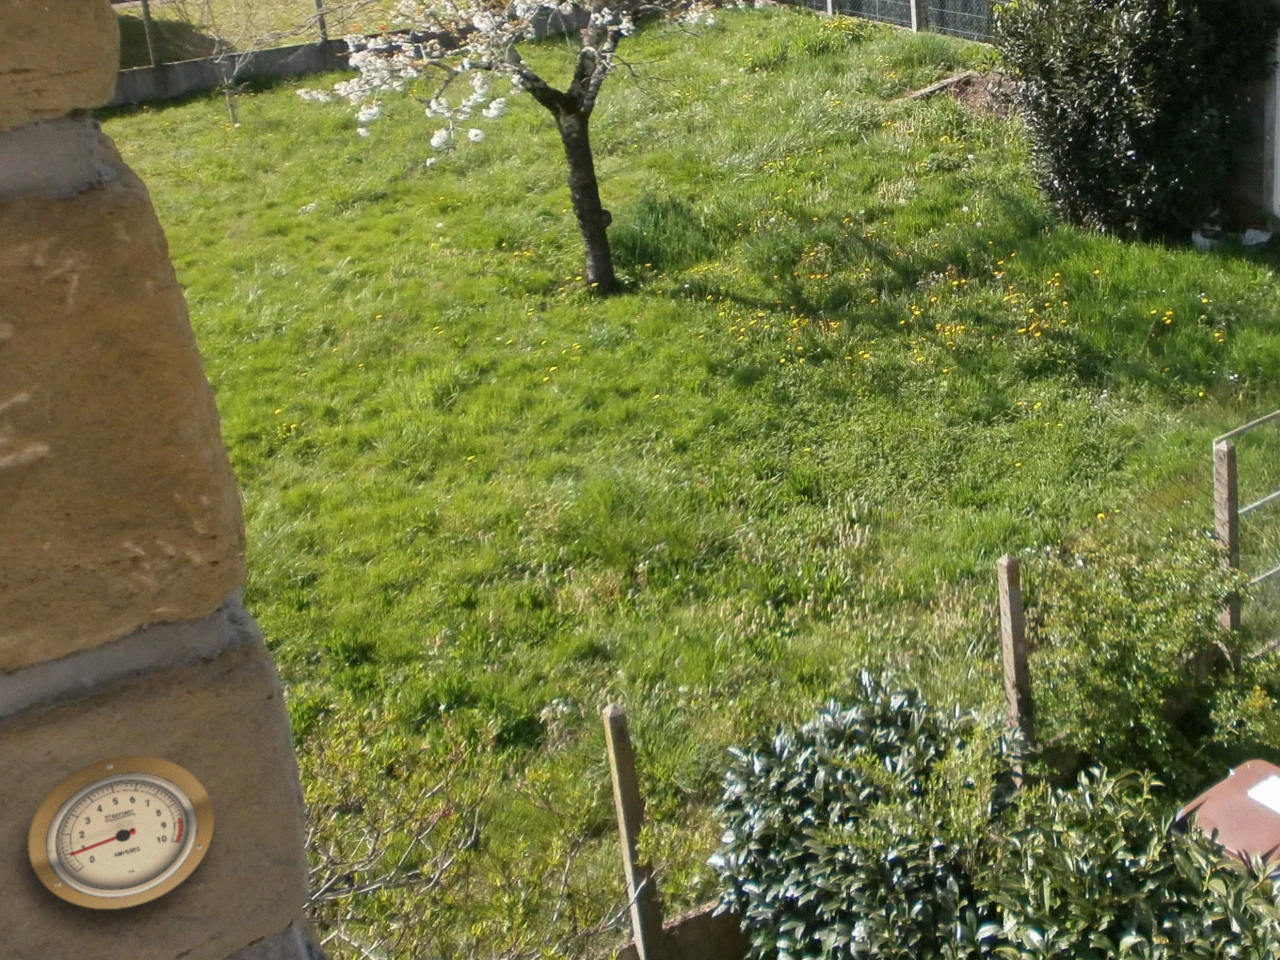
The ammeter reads 1 A
